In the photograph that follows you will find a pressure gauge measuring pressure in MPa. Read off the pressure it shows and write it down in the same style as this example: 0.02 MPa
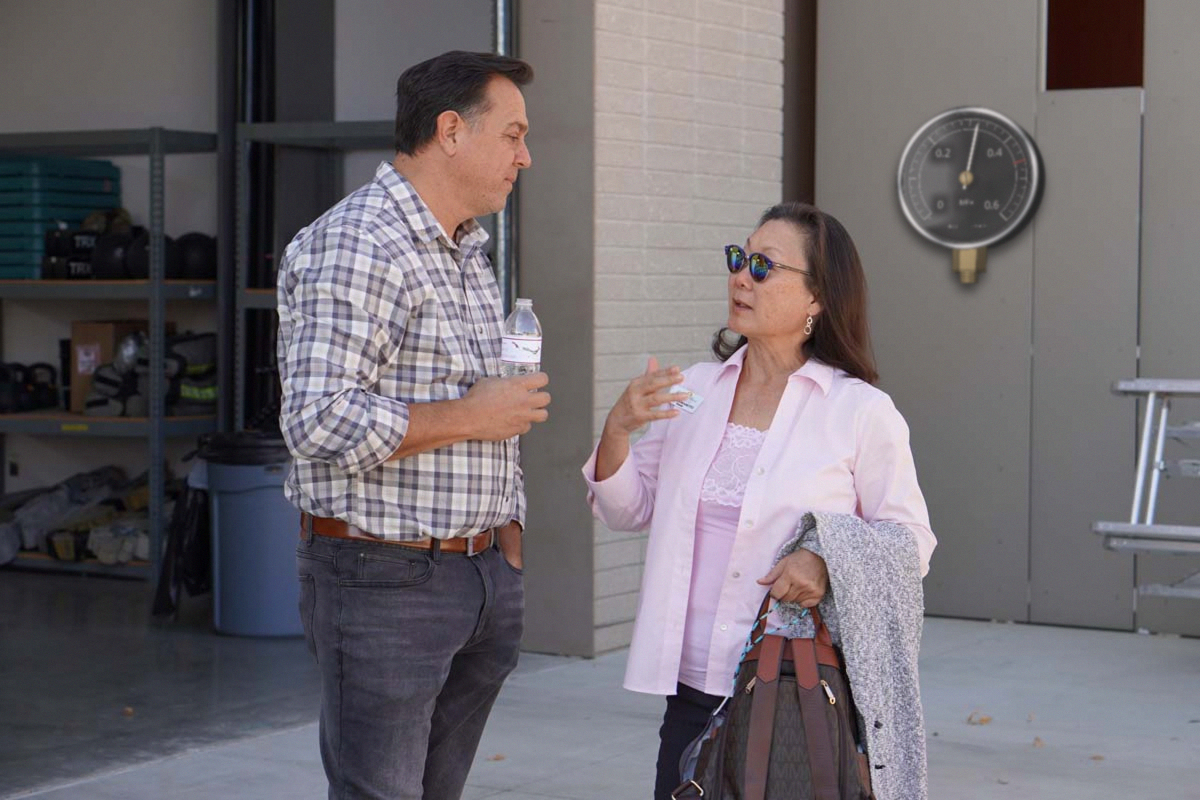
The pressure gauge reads 0.32 MPa
